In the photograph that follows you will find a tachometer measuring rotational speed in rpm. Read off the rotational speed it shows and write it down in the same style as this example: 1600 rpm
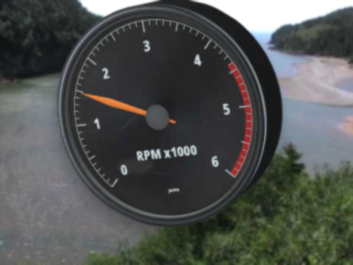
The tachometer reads 1500 rpm
